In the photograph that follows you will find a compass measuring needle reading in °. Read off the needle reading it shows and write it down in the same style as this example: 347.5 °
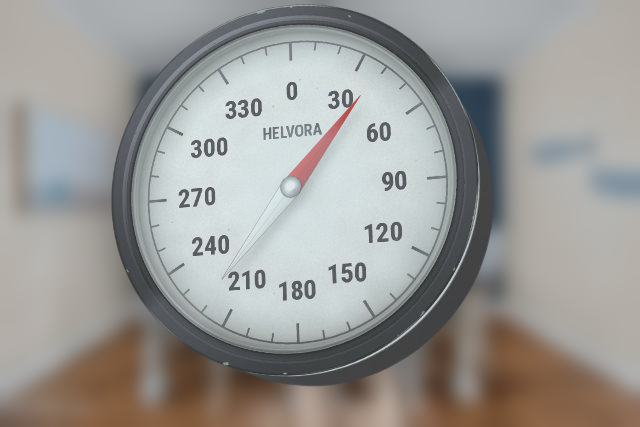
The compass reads 40 °
